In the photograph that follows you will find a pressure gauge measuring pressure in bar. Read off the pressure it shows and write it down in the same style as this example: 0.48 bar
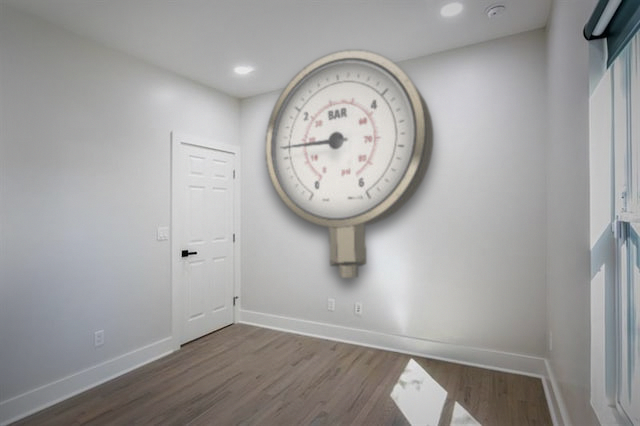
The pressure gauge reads 1.2 bar
